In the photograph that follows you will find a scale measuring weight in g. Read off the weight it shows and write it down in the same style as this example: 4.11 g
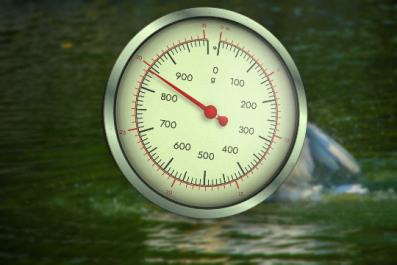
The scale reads 840 g
